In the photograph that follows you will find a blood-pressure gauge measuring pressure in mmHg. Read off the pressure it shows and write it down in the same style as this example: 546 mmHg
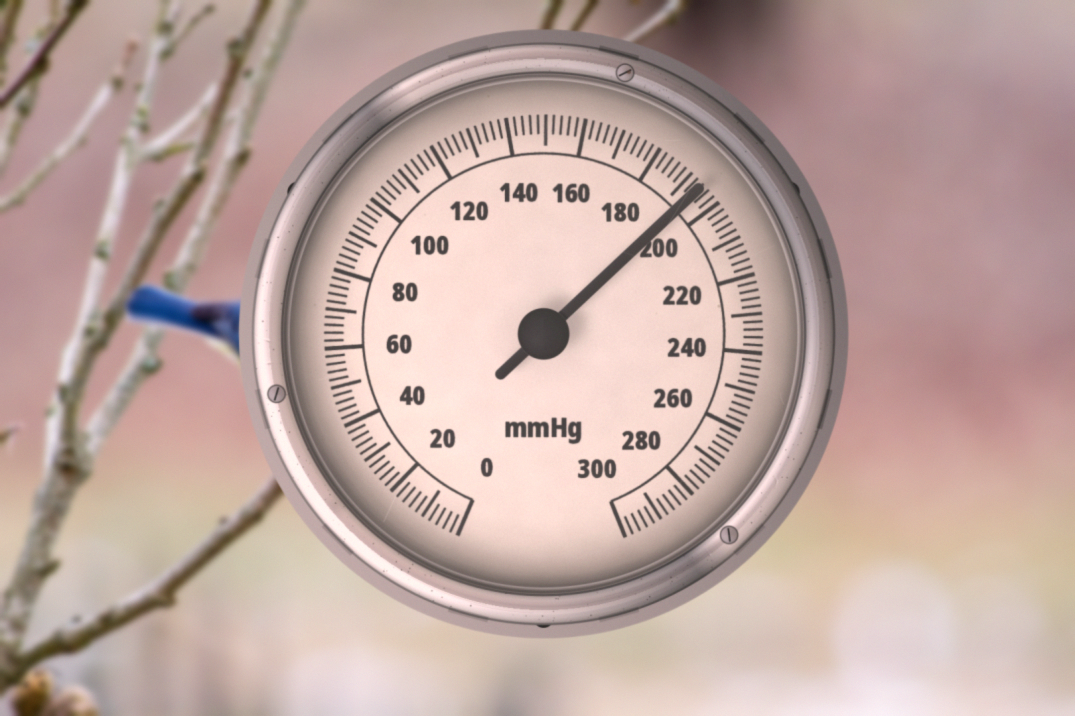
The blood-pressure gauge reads 194 mmHg
